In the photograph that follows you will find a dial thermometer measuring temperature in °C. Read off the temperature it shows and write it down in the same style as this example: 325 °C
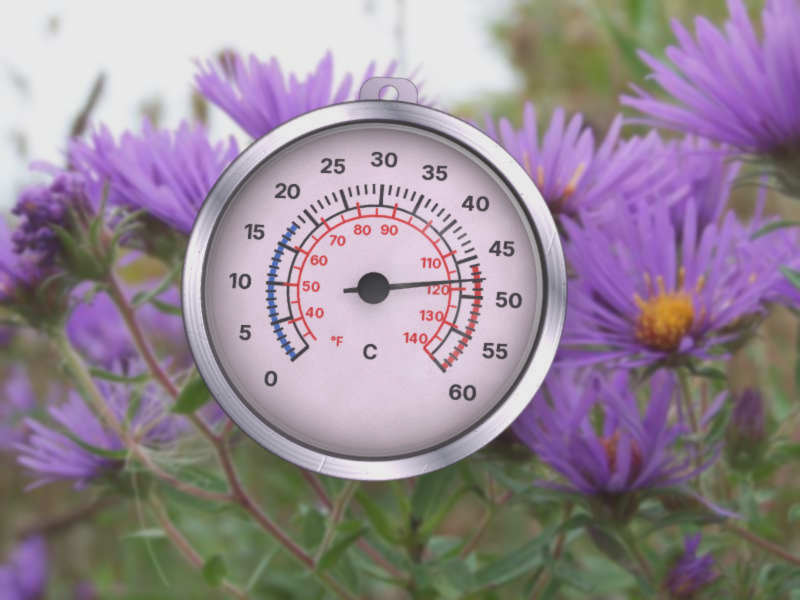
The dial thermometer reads 48 °C
